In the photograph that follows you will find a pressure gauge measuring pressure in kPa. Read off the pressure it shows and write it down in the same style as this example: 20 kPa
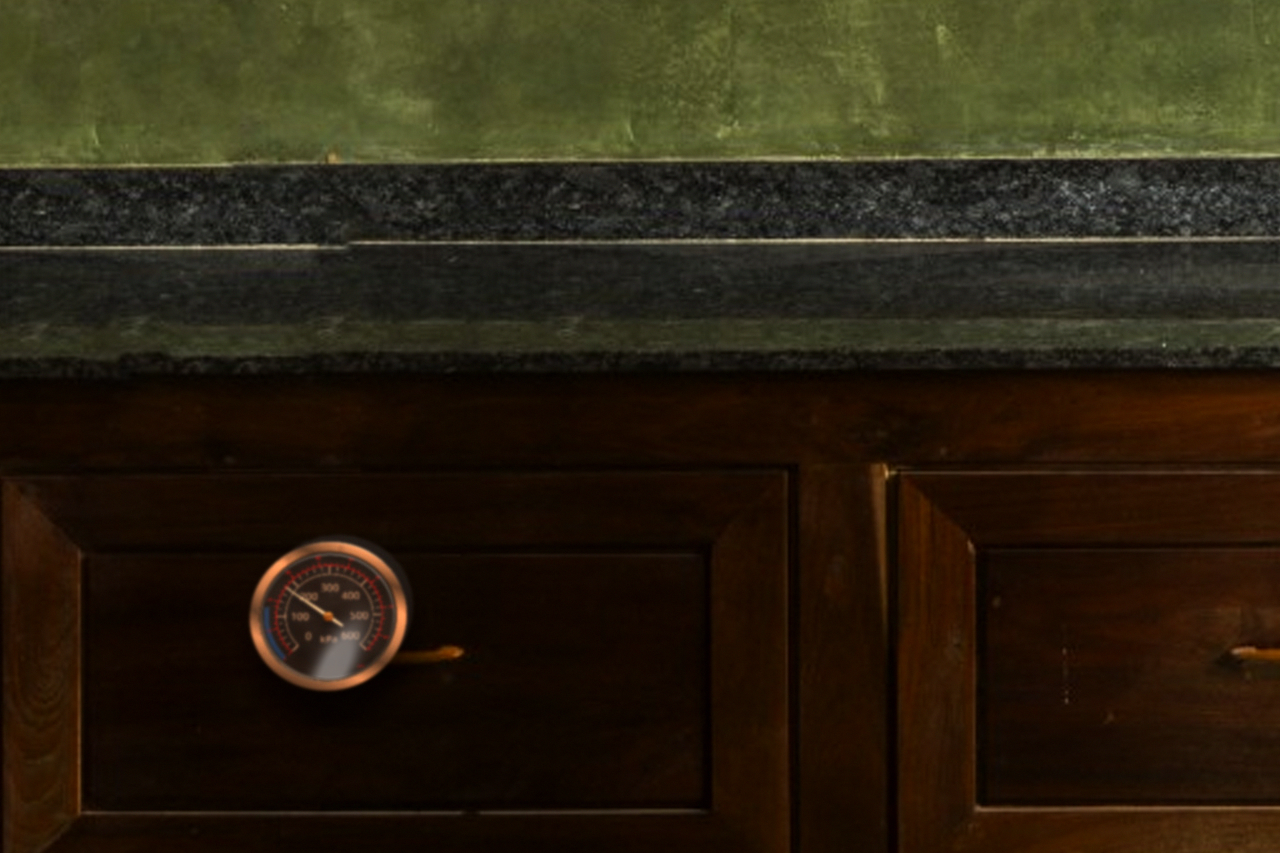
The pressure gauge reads 180 kPa
